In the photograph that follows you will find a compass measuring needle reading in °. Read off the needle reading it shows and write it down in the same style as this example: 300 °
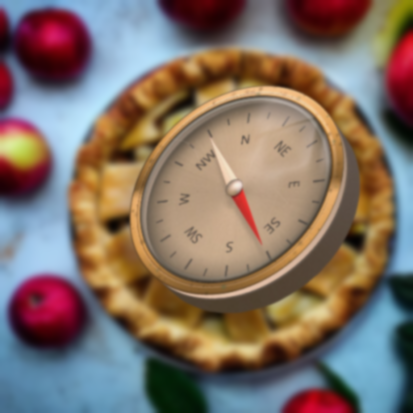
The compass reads 150 °
